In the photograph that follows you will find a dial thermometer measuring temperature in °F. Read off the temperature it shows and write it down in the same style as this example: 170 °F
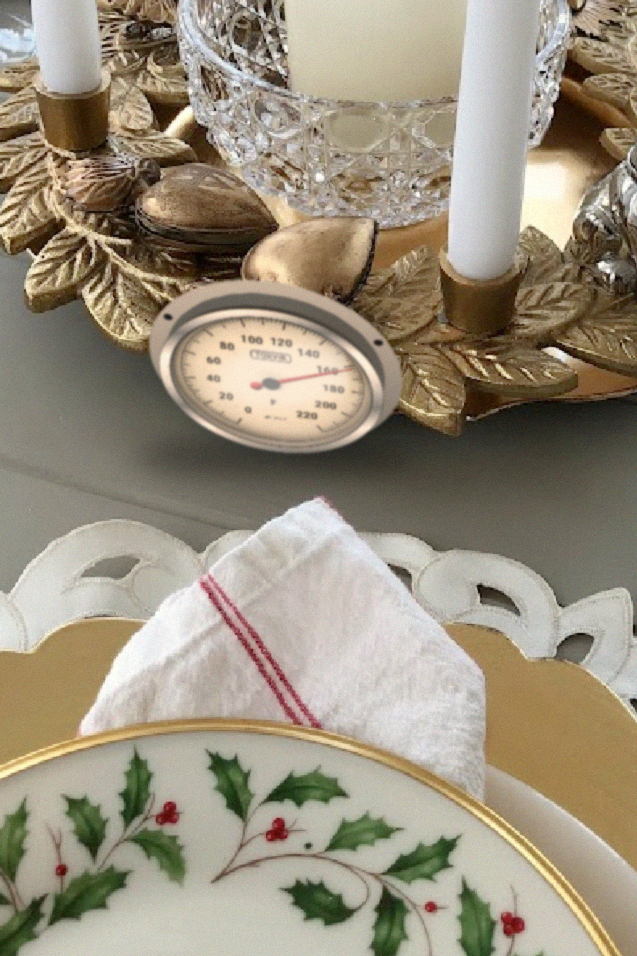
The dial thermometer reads 160 °F
